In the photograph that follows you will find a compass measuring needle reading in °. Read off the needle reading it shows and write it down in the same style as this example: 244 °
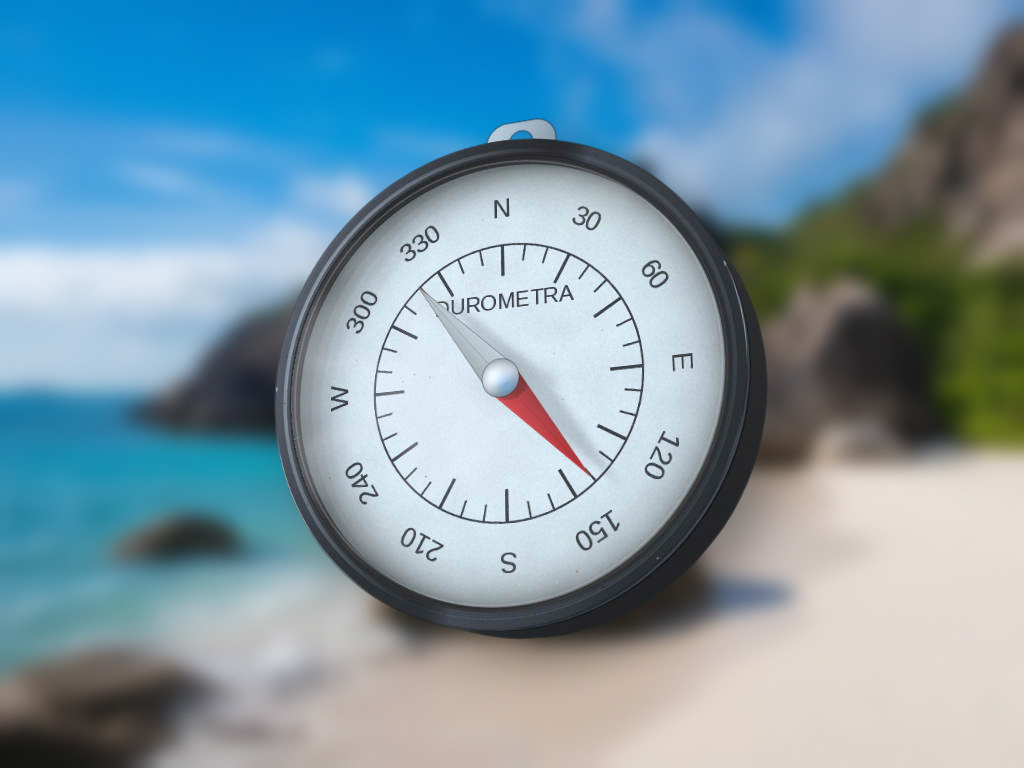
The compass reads 140 °
